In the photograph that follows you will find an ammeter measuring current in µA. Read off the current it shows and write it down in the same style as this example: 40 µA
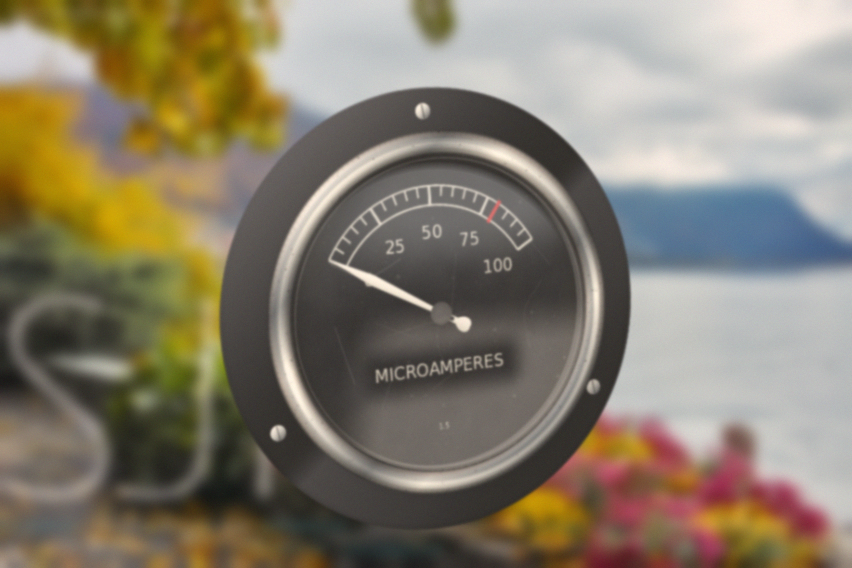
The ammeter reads 0 µA
